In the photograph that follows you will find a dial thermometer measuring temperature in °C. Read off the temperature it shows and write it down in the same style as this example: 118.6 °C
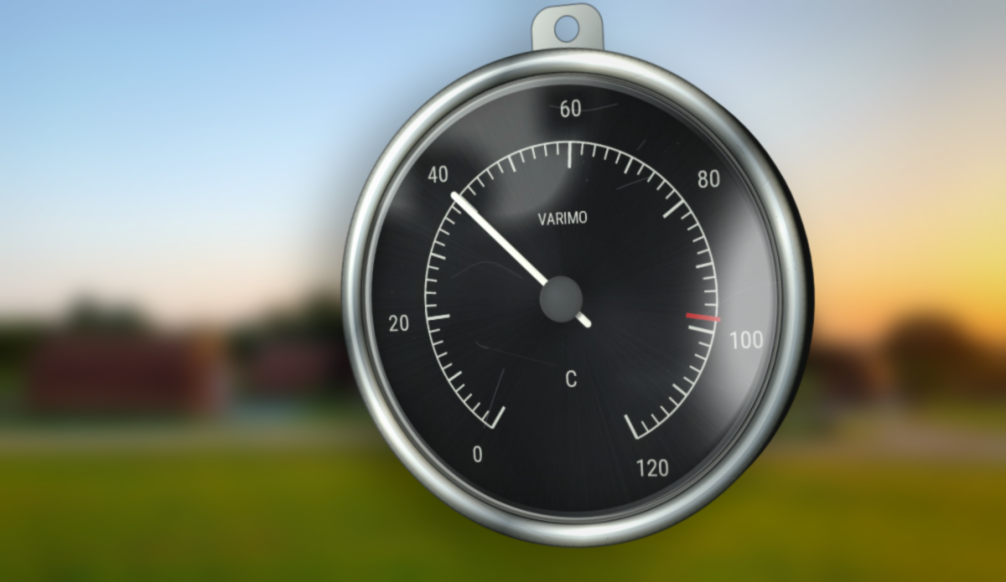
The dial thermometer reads 40 °C
